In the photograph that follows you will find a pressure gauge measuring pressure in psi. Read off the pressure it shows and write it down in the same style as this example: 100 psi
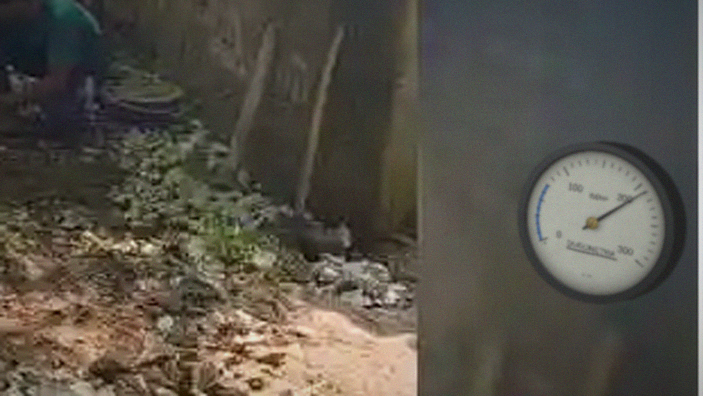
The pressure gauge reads 210 psi
